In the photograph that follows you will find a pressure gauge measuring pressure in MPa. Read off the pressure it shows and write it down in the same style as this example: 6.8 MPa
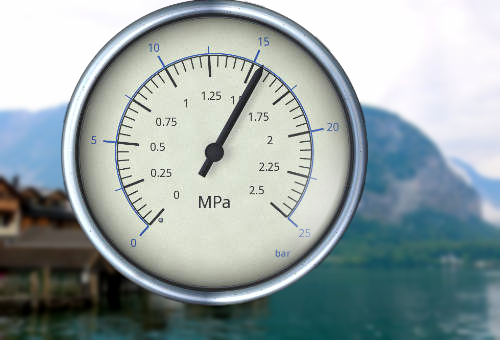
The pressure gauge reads 1.55 MPa
